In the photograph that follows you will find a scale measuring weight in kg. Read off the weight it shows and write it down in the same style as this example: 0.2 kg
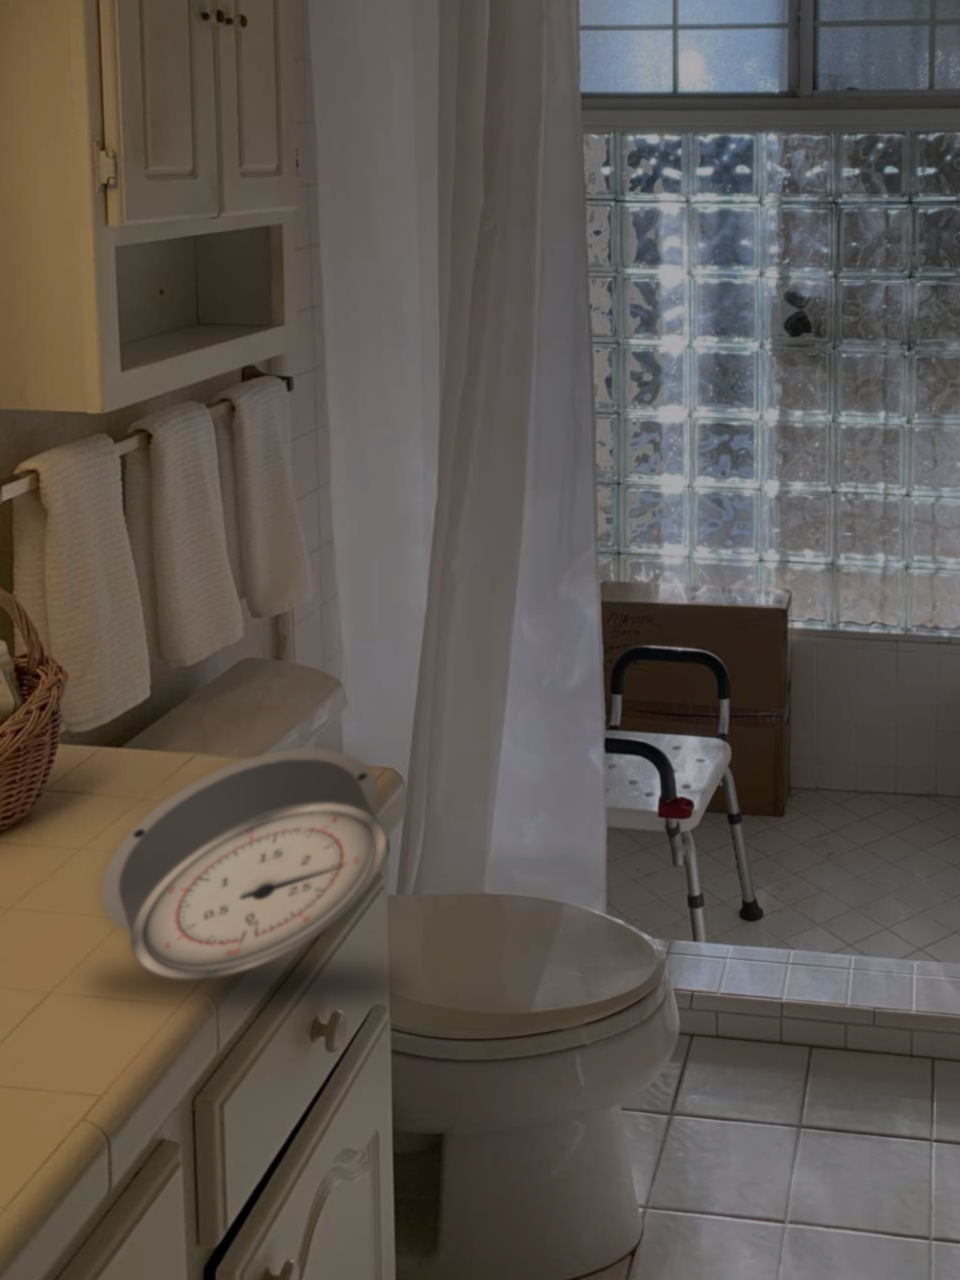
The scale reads 2.25 kg
